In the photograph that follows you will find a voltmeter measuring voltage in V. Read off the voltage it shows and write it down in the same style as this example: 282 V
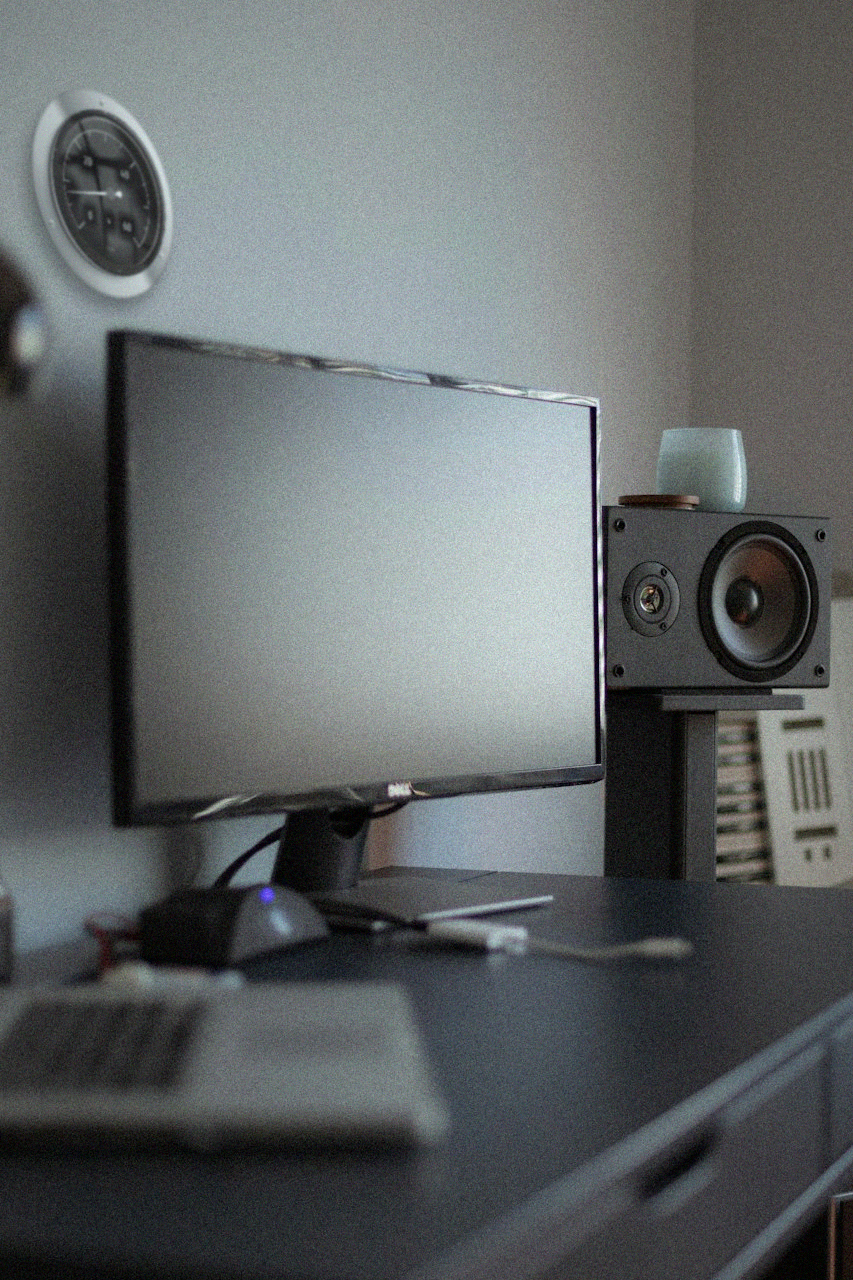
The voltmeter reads 7.5 V
